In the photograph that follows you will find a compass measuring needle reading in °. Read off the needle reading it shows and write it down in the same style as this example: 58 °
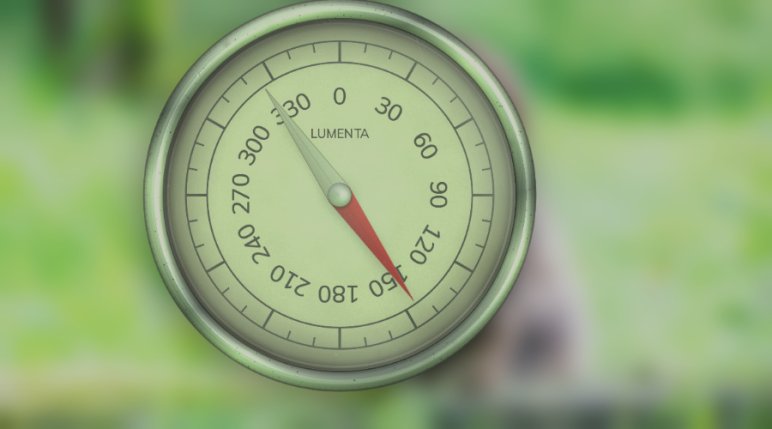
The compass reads 145 °
